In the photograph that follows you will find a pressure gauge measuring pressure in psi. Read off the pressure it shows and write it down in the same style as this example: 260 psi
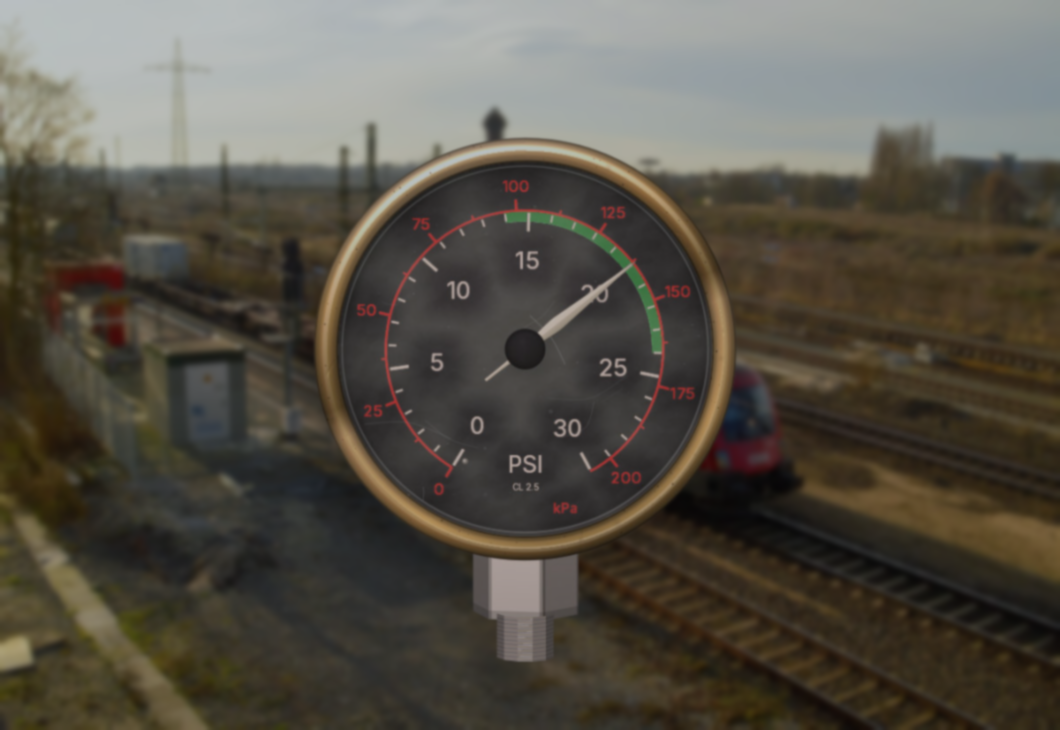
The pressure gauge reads 20 psi
